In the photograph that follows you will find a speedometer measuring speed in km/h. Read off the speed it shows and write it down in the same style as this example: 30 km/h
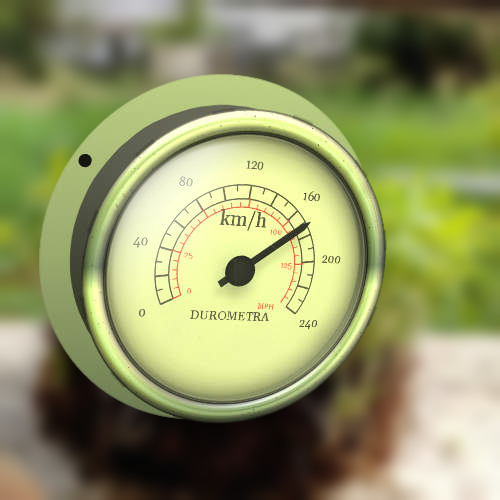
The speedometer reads 170 km/h
